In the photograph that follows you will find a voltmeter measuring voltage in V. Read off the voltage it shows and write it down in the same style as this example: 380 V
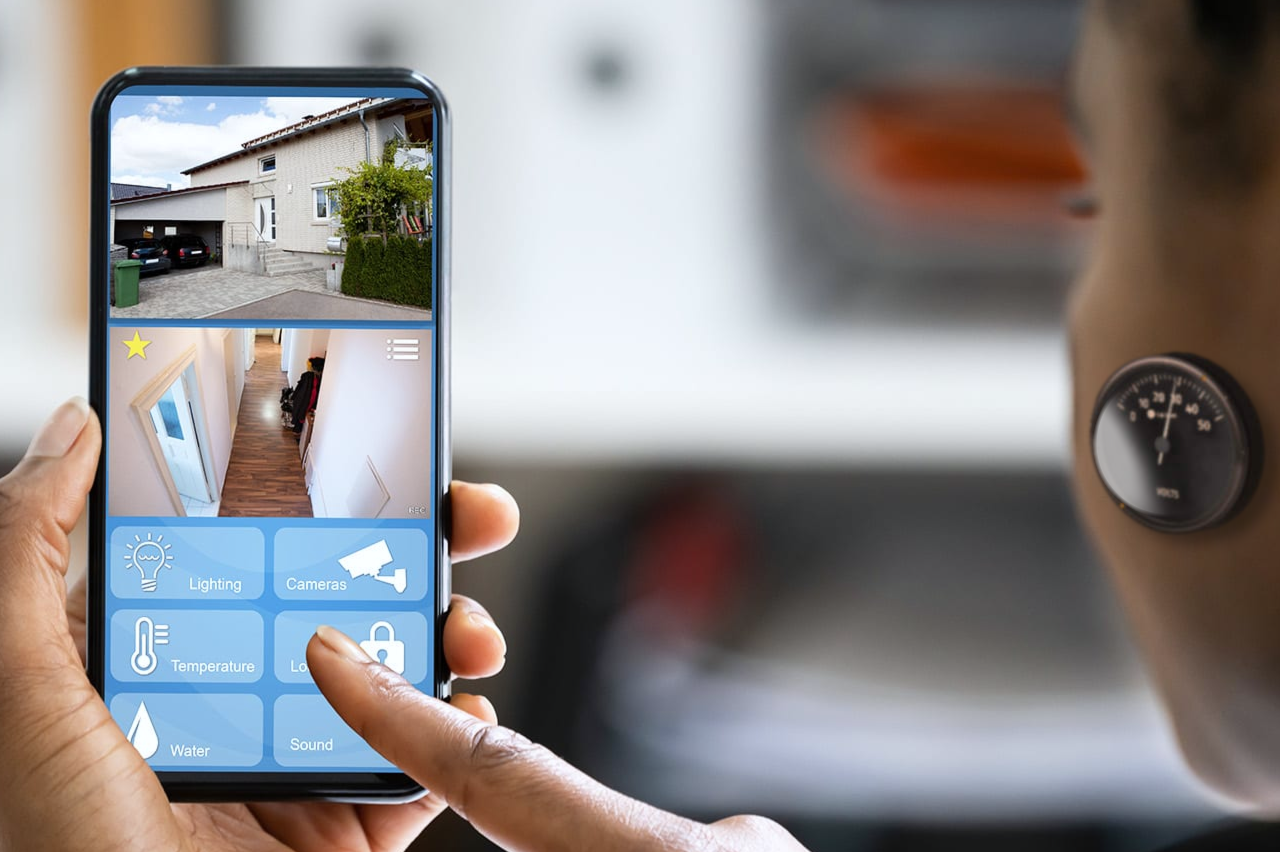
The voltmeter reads 30 V
